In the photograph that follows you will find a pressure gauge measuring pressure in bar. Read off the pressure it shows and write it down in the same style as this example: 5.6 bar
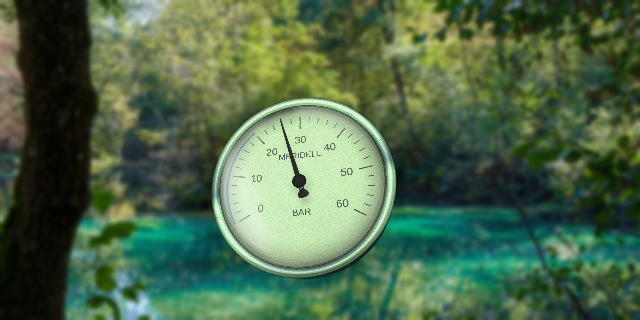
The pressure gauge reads 26 bar
